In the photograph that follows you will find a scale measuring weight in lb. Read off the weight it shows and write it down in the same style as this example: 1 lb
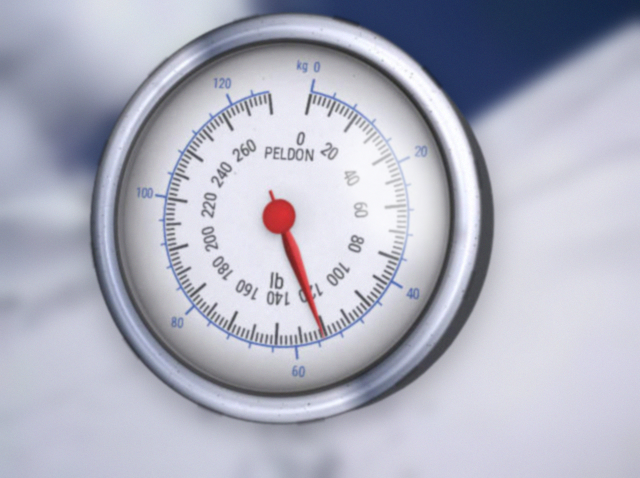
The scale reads 120 lb
